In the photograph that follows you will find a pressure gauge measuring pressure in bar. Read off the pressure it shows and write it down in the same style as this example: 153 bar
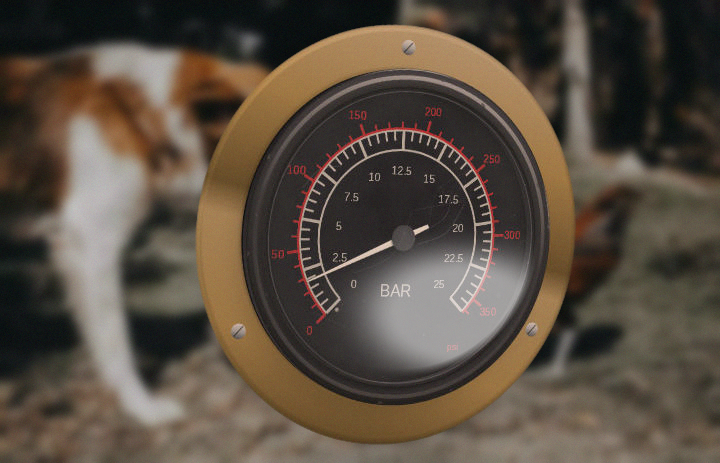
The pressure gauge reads 2 bar
